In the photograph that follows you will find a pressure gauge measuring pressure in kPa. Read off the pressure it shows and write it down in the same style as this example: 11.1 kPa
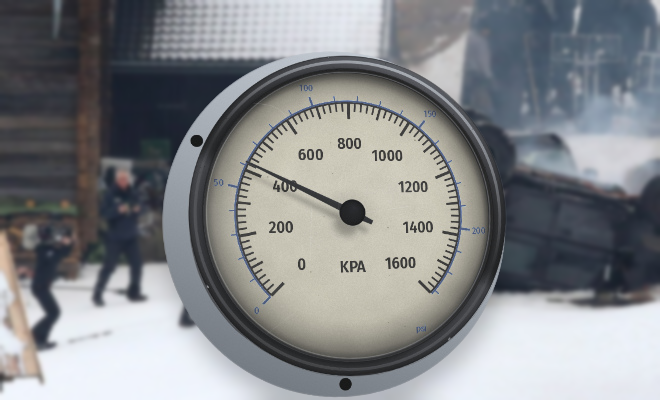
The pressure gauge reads 420 kPa
